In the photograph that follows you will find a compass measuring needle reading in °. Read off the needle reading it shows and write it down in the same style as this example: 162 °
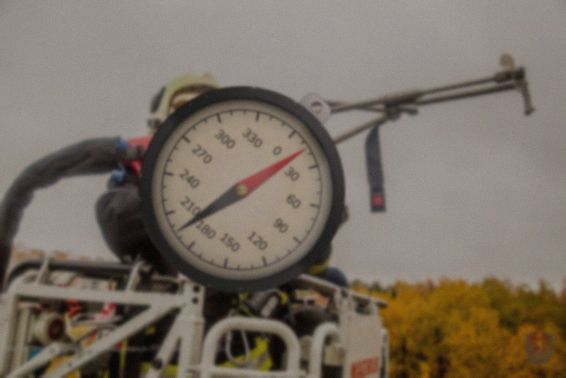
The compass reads 15 °
